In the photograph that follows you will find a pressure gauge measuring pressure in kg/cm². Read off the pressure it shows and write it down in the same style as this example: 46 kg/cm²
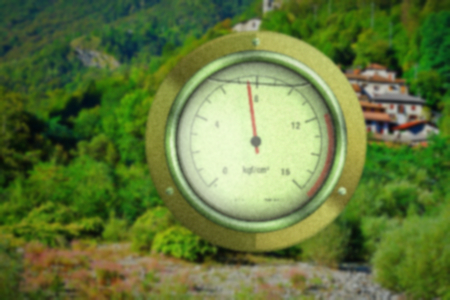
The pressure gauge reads 7.5 kg/cm²
